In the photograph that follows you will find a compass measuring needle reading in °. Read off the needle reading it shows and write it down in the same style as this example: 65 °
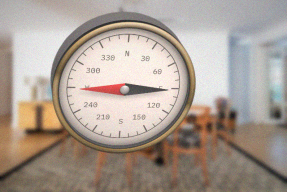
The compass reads 270 °
